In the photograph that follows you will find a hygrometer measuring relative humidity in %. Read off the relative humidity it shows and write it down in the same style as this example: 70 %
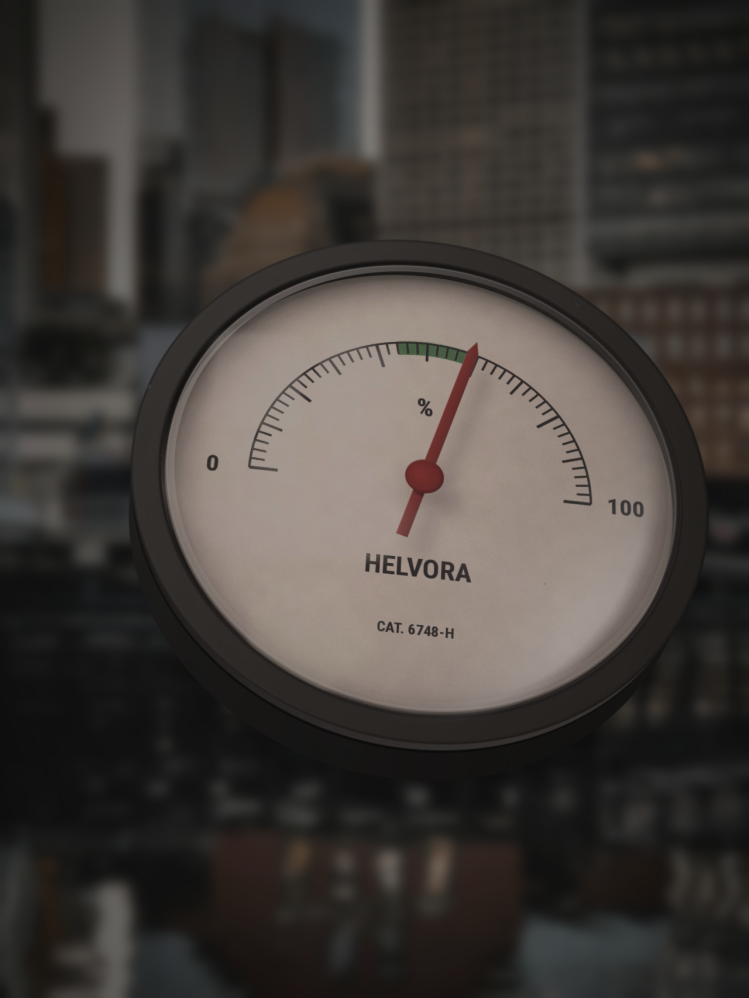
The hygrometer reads 59 %
